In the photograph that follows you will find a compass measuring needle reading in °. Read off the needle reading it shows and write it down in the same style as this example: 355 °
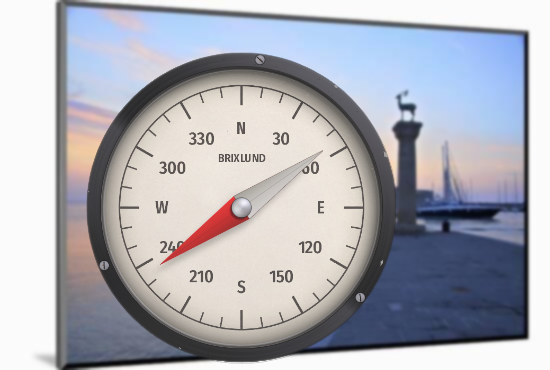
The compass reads 235 °
